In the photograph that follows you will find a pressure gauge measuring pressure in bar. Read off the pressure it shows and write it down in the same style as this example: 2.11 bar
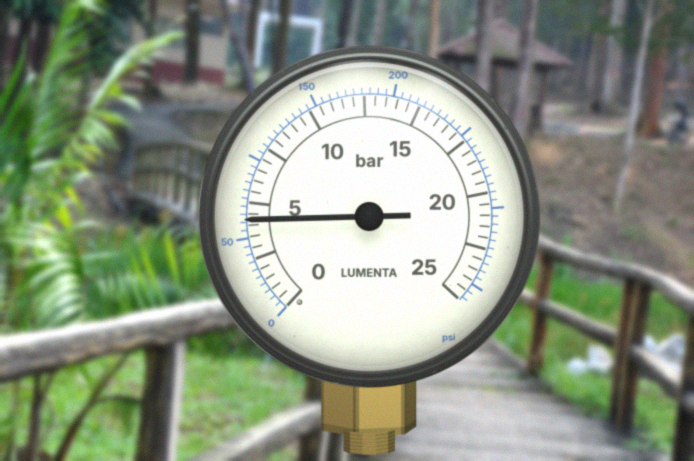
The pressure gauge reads 4.25 bar
